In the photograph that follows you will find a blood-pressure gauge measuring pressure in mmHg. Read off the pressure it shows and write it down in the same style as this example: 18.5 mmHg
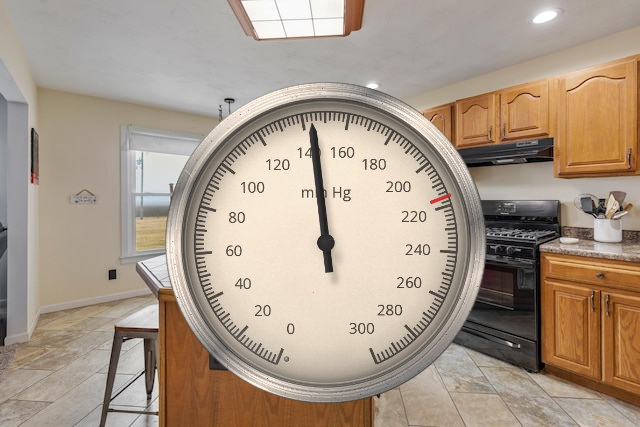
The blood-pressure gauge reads 144 mmHg
